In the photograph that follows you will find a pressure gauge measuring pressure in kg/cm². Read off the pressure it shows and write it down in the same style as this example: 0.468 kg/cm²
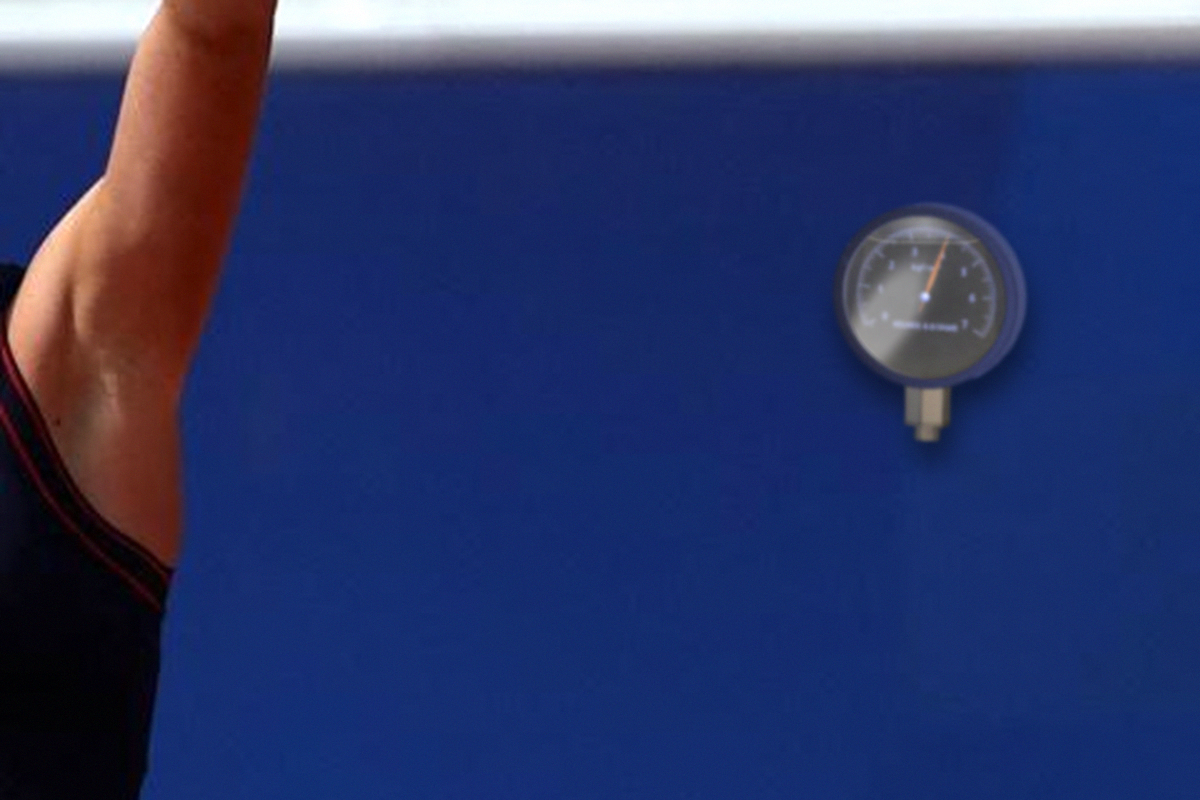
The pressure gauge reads 4 kg/cm²
